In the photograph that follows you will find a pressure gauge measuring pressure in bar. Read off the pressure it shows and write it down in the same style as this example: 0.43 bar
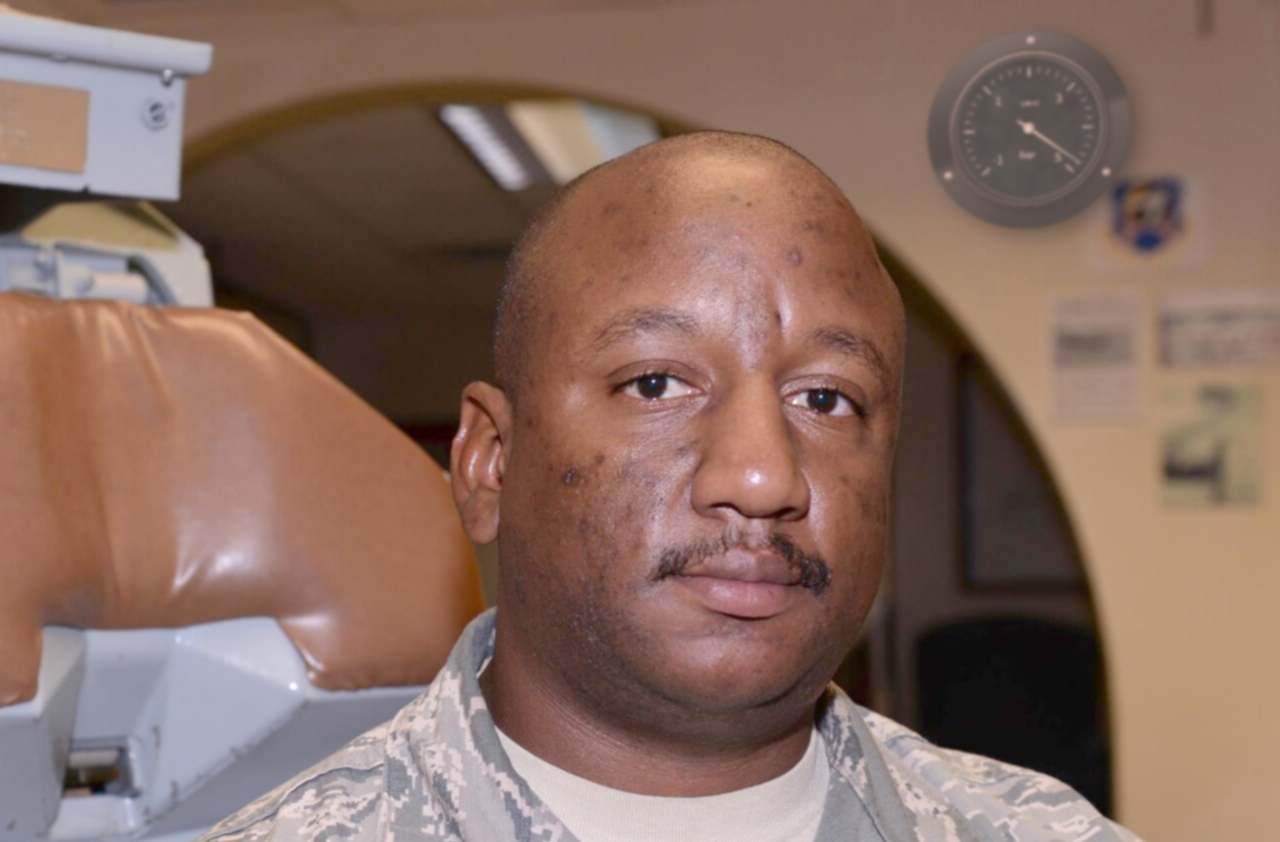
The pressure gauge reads 4.8 bar
